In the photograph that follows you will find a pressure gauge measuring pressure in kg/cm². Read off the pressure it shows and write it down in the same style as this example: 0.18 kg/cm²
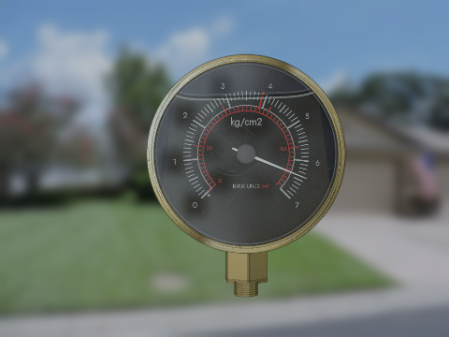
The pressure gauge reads 6.4 kg/cm²
